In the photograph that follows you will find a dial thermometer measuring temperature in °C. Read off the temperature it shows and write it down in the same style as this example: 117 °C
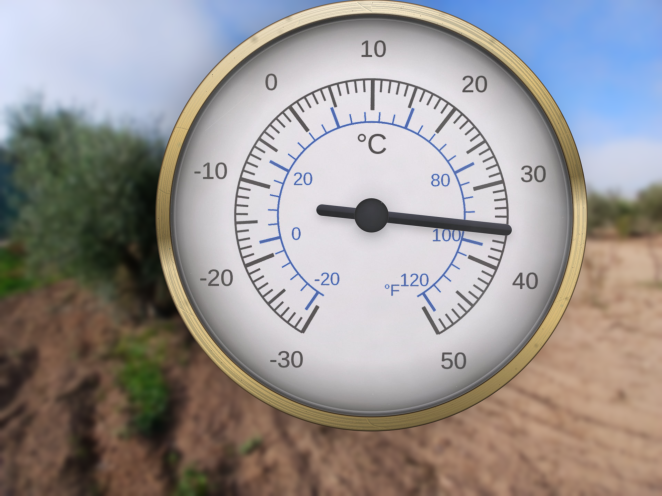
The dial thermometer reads 35.5 °C
